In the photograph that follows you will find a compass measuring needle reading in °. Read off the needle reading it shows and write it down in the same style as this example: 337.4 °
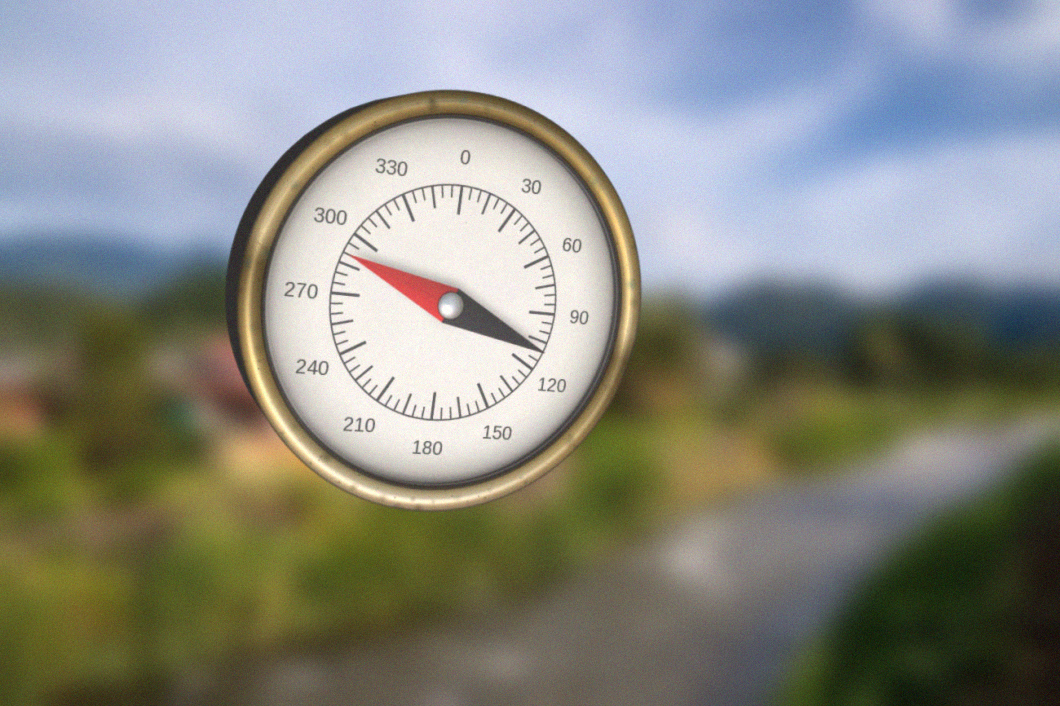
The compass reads 290 °
